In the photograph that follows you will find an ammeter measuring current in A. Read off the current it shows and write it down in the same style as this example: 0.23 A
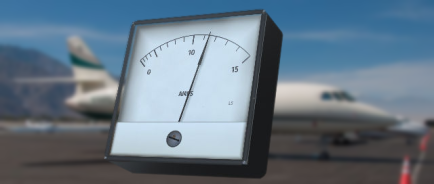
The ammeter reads 11.5 A
